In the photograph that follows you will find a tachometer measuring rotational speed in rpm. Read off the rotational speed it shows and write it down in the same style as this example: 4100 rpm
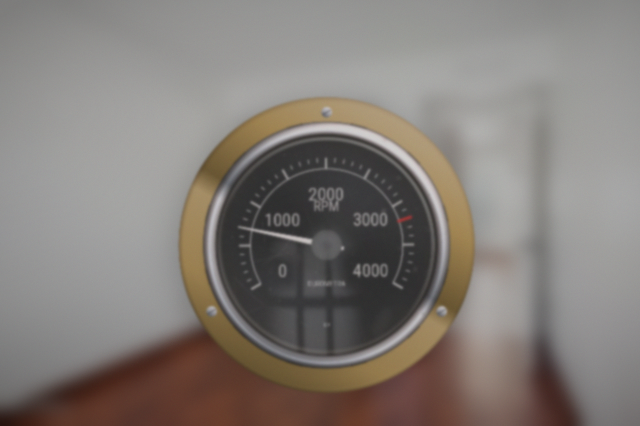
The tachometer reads 700 rpm
